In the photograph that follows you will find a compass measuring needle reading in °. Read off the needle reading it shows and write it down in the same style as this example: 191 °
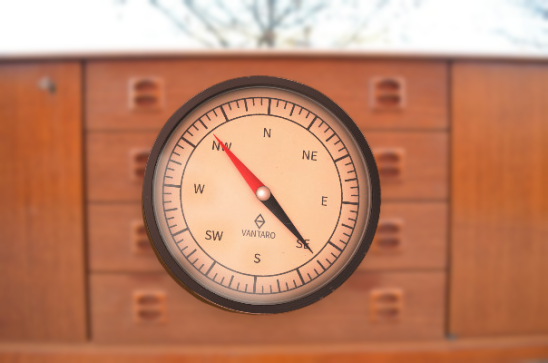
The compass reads 315 °
